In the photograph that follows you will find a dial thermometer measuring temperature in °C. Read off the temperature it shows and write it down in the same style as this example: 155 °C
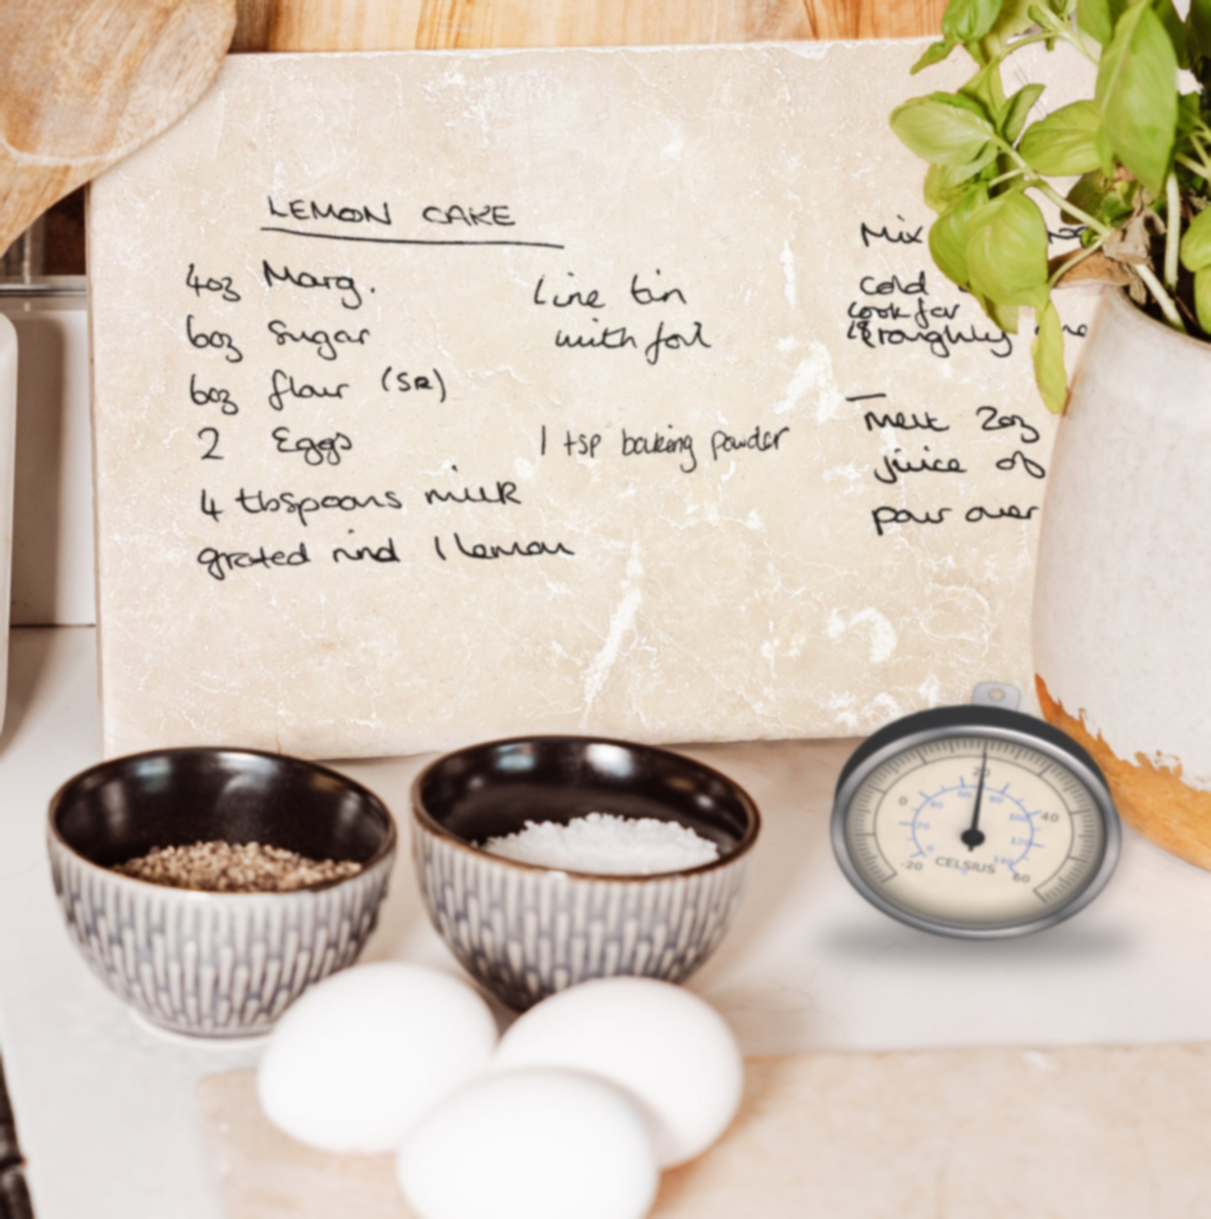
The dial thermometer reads 20 °C
